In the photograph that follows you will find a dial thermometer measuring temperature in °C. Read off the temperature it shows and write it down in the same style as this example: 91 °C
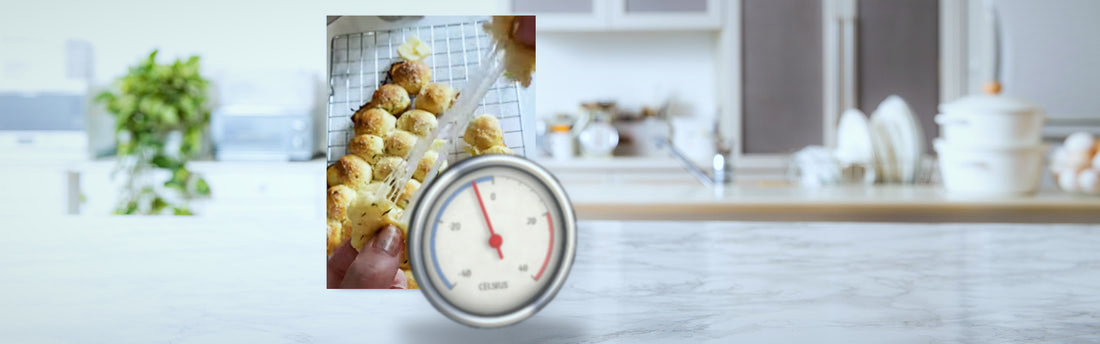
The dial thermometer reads -6 °C
